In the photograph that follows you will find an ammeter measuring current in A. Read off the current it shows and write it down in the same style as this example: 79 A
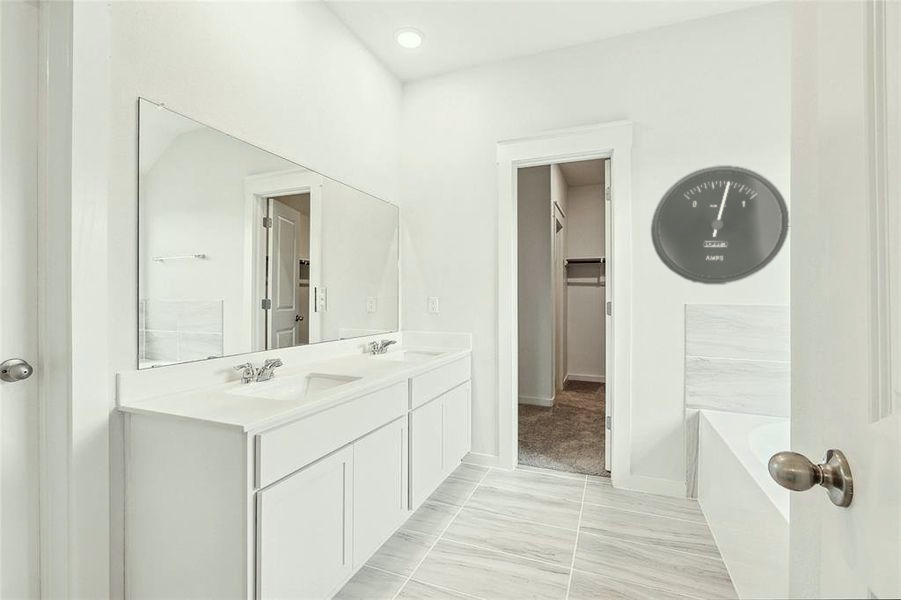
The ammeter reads 0.6 A
